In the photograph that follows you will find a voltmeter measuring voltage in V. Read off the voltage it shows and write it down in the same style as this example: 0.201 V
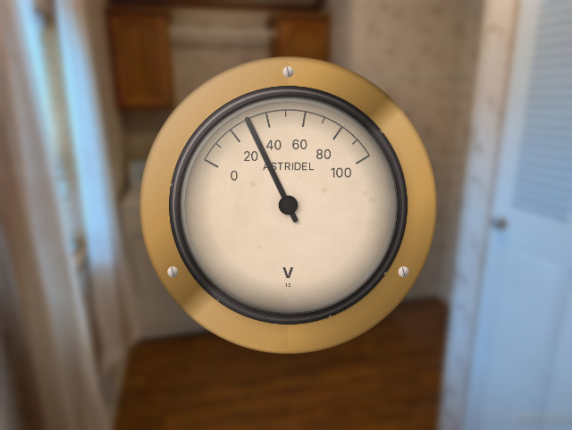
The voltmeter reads 30 V
